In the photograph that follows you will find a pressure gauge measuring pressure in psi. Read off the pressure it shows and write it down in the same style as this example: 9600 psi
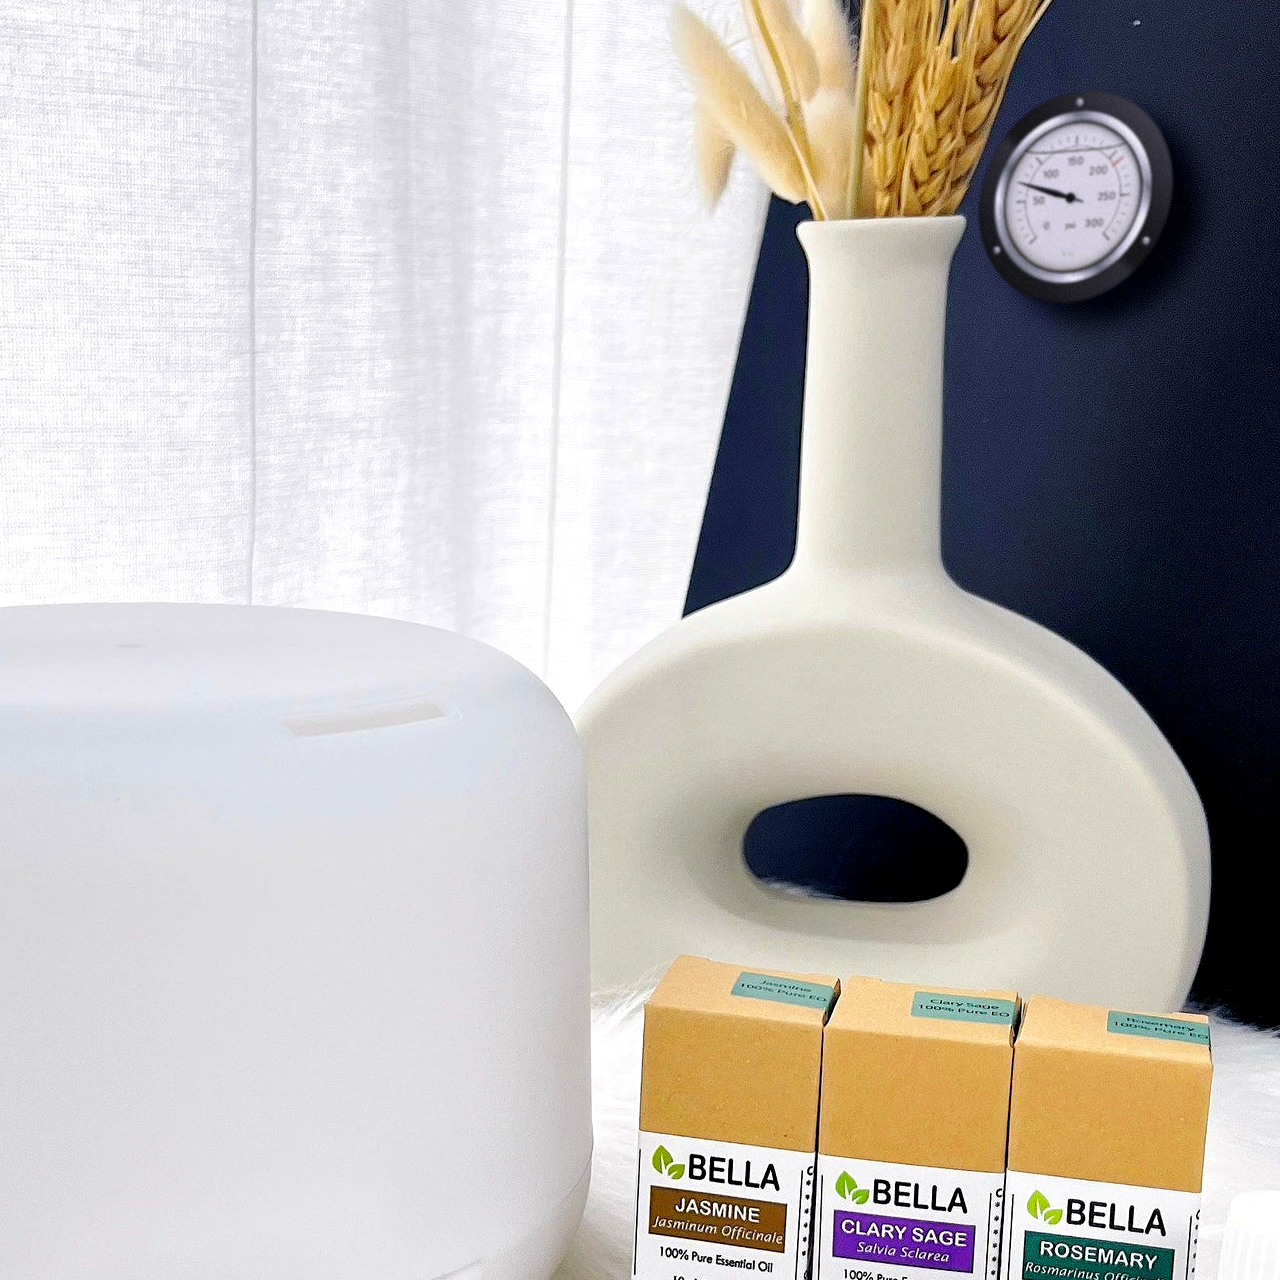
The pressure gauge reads 70 psi
